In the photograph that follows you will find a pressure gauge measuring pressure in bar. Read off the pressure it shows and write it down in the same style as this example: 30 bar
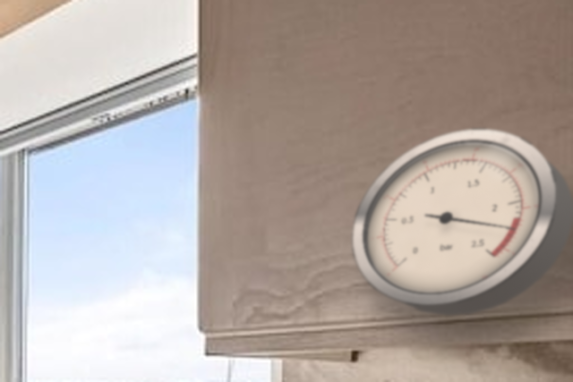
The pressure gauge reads 2.25 bar
